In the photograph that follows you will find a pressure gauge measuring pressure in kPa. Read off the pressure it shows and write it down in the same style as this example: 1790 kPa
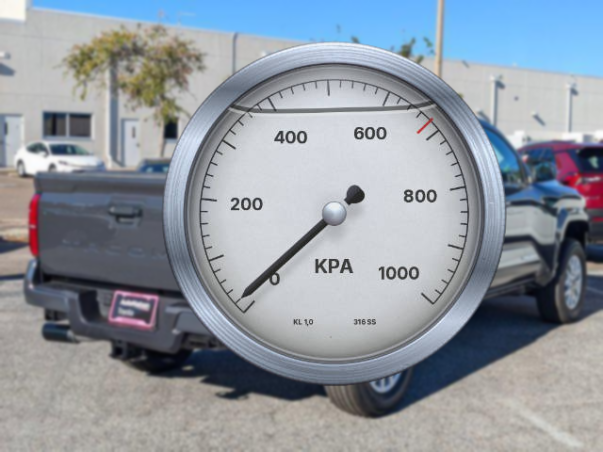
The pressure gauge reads 20 kPa
